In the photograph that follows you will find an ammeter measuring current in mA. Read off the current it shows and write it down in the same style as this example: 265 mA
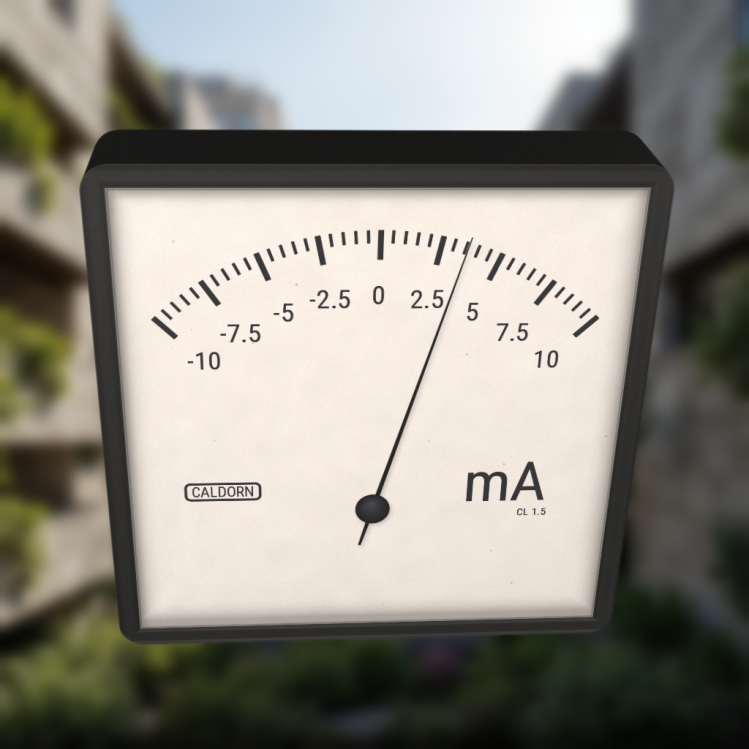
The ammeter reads 3.5 mA
